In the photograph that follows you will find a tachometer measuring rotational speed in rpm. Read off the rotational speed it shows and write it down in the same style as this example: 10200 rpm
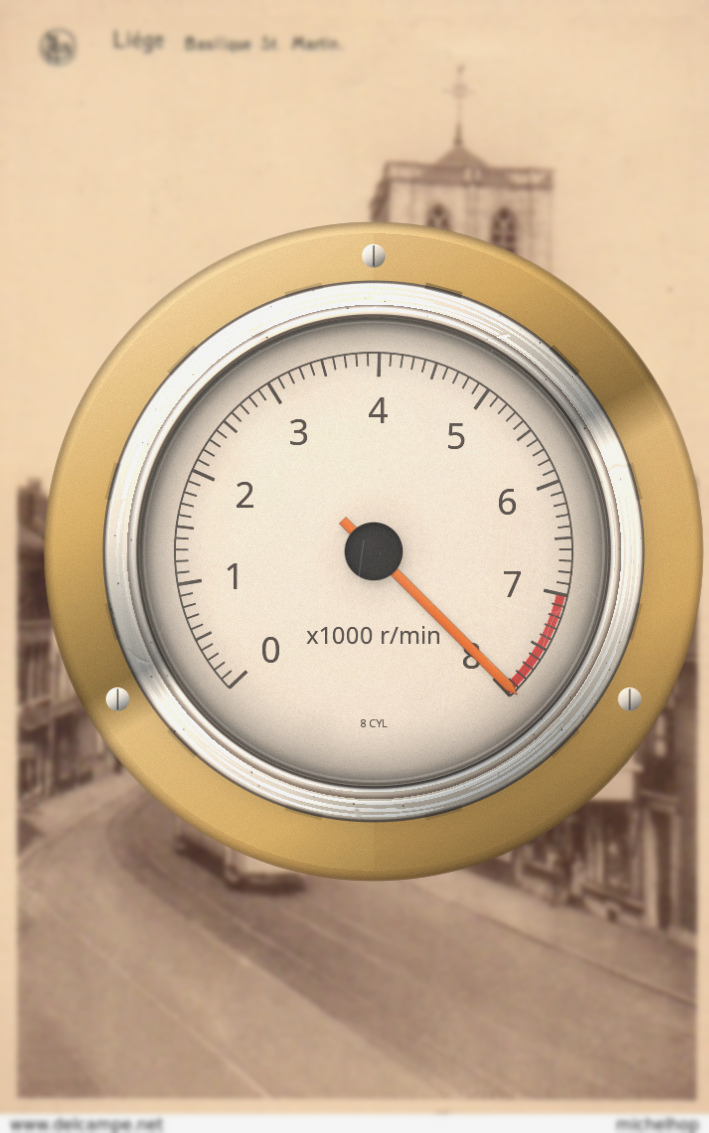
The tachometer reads 7950 rpm
